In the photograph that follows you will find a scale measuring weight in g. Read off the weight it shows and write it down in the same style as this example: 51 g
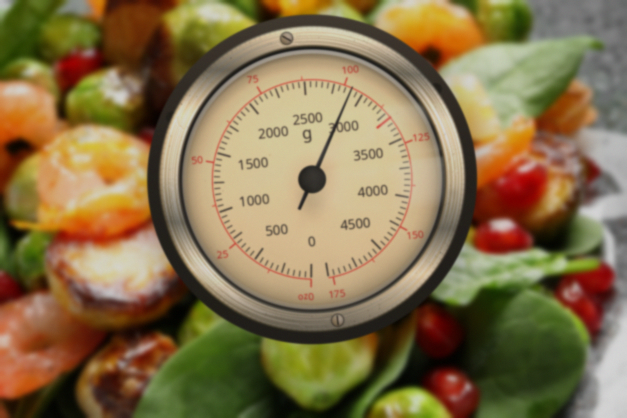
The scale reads 2900 g
